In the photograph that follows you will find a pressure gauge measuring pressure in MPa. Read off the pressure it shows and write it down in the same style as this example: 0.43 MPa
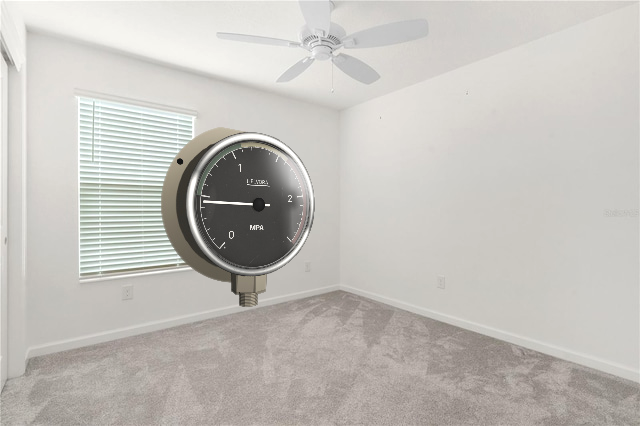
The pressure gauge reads 0.45 MPa
